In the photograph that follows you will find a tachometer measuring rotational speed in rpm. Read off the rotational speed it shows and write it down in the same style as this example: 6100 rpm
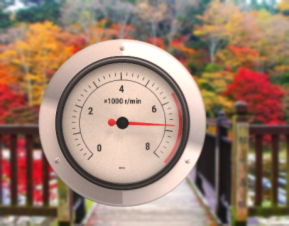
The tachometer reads 6800 rpm
